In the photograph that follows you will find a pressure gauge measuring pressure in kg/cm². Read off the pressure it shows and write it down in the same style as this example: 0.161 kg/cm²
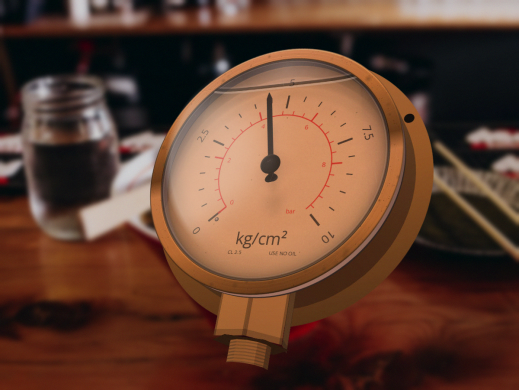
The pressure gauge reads 4.5 kg/cm²
